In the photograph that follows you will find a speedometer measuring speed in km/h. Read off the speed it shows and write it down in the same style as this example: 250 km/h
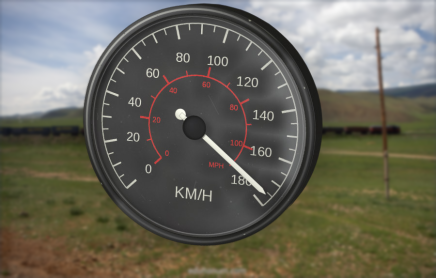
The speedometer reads 175 km/h
